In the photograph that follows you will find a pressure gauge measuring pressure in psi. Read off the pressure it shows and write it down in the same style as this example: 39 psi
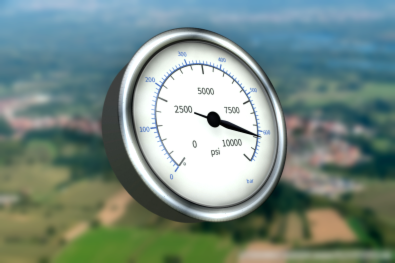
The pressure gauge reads 9000 psi
